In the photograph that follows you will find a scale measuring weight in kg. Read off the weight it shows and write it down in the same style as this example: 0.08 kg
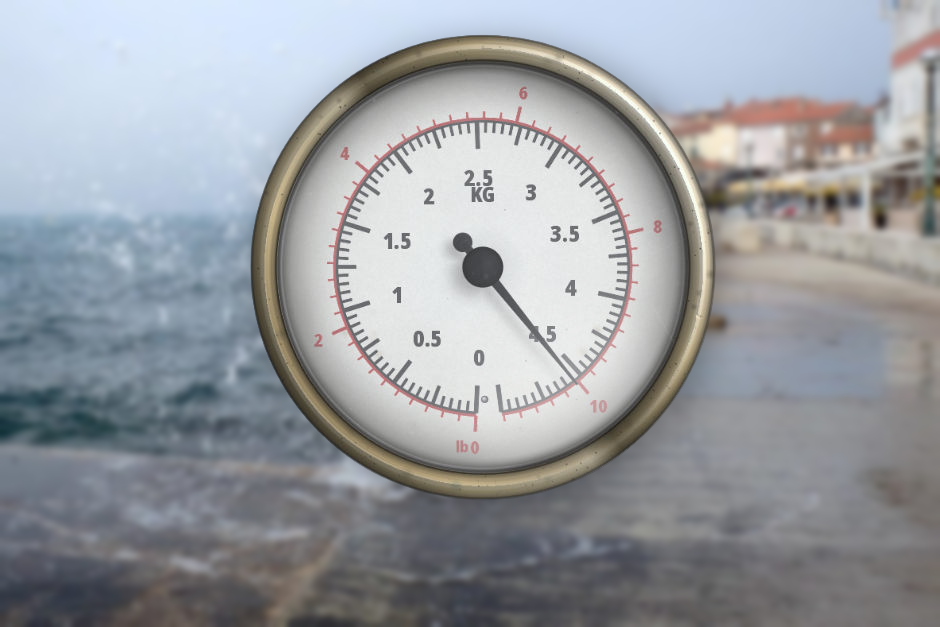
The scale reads 4.55 kg
